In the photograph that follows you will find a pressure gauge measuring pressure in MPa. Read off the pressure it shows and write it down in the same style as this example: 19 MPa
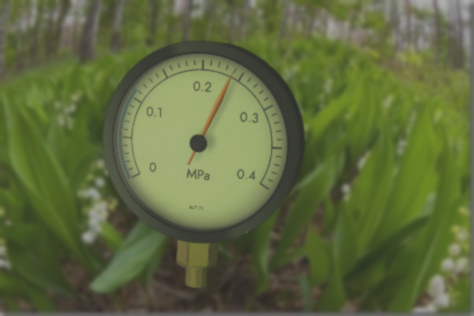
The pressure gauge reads 0.24 MPa
